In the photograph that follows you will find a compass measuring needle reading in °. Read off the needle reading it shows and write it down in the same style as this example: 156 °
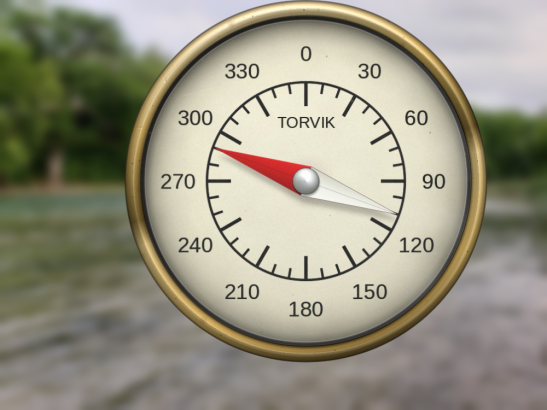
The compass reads 290 °
